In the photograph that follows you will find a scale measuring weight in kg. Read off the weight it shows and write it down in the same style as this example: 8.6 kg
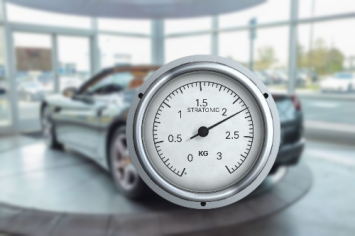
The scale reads 2.15 kg
